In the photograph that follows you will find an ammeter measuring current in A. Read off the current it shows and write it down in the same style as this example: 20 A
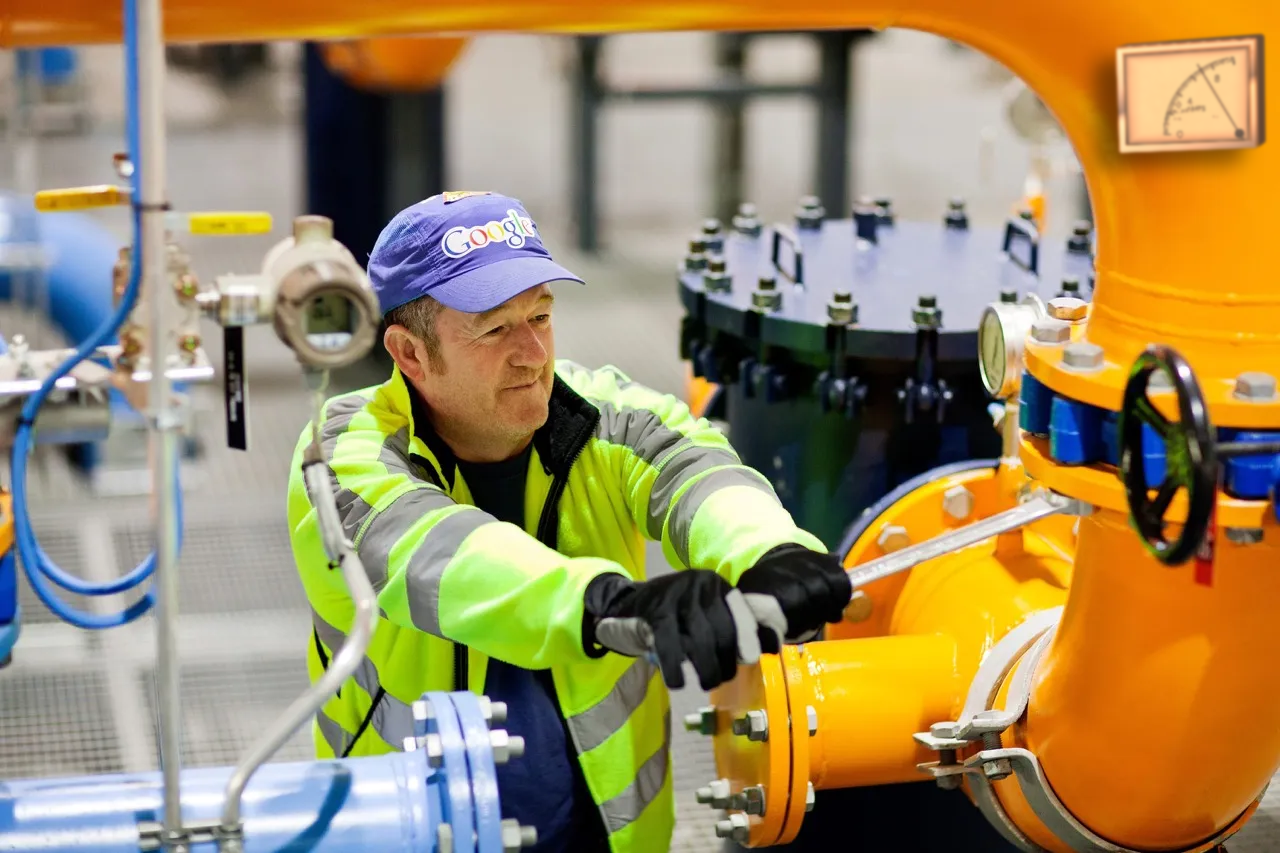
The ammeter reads 7 A
